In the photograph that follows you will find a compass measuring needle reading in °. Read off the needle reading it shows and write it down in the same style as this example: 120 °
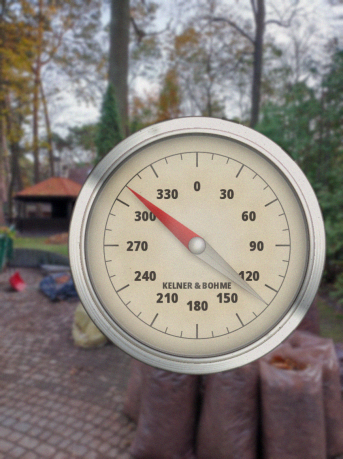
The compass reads 310 °
